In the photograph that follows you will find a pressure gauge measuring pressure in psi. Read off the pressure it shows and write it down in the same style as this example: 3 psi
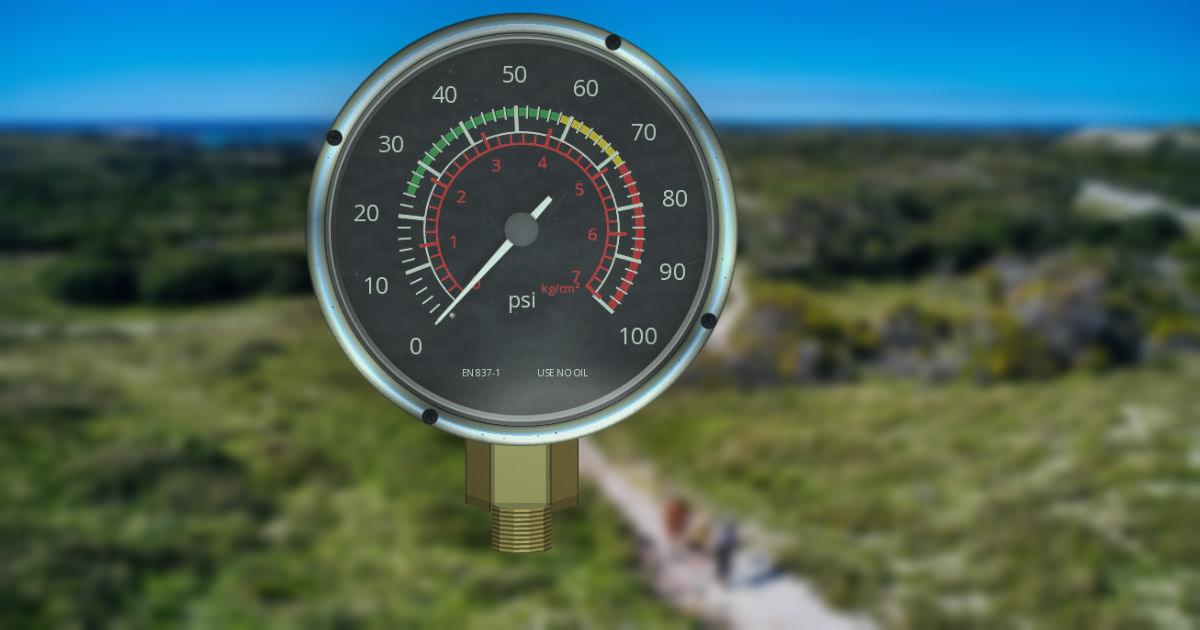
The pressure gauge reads 0 psi
